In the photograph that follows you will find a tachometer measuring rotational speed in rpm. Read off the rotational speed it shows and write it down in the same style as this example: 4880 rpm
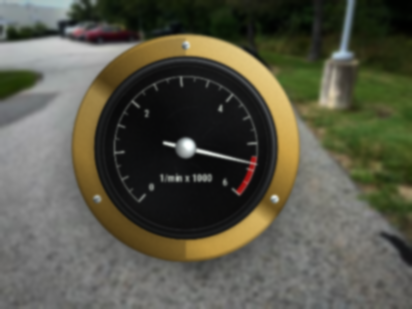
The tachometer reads 5375 rpm
